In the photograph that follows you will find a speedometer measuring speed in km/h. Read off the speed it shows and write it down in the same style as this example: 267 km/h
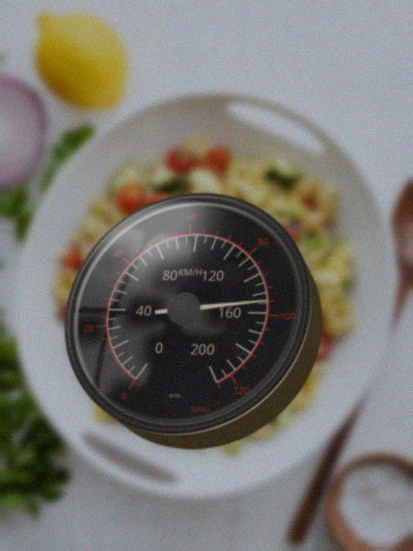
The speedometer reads 155 km/h
